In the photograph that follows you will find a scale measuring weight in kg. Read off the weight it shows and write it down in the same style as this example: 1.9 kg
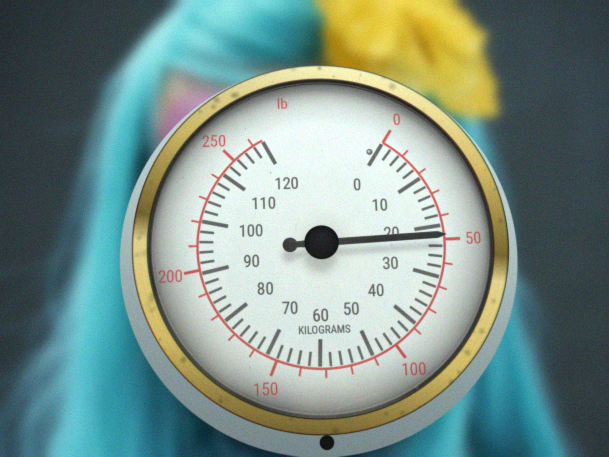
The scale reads 22 kg
